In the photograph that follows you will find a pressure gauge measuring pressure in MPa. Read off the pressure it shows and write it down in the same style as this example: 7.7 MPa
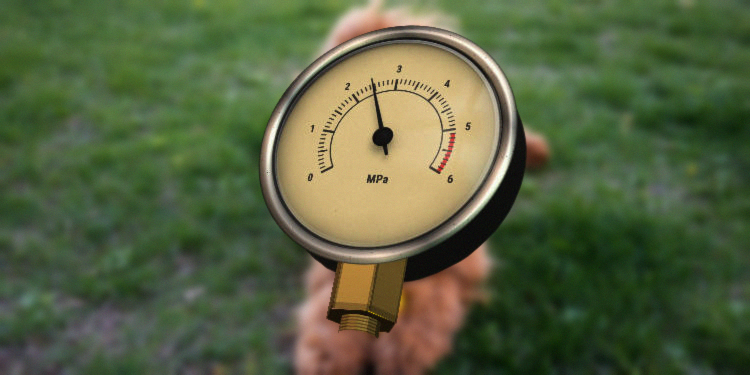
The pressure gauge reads 2.5 MPa
